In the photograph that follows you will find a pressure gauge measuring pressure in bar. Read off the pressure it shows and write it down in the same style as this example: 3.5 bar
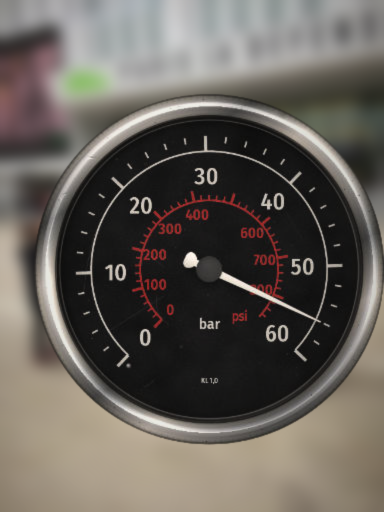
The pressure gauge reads 56 bar
